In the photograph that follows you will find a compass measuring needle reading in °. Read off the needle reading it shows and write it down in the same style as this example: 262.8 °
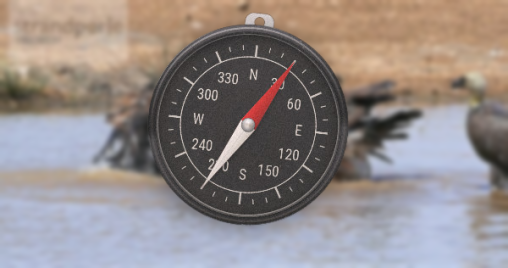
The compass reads 30 °
